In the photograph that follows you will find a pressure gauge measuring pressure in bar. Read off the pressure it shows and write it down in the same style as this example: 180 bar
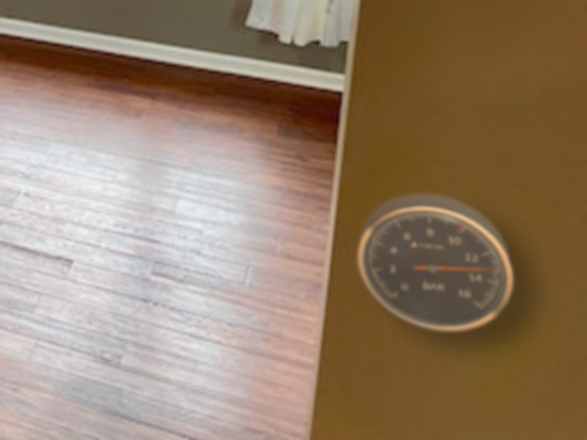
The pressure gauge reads 13 bar
